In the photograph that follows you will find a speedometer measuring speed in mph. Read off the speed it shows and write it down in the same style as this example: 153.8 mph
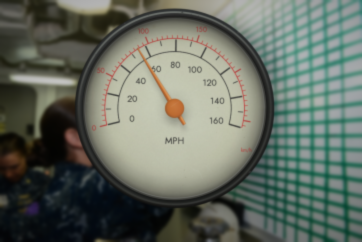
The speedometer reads 55 mph
